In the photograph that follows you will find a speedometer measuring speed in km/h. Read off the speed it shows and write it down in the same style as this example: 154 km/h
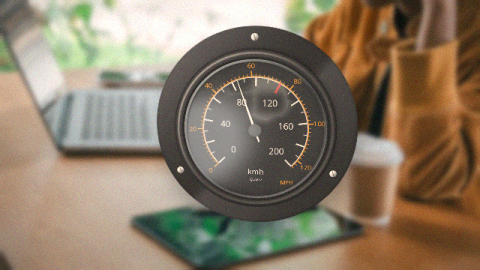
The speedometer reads 85 km/h
